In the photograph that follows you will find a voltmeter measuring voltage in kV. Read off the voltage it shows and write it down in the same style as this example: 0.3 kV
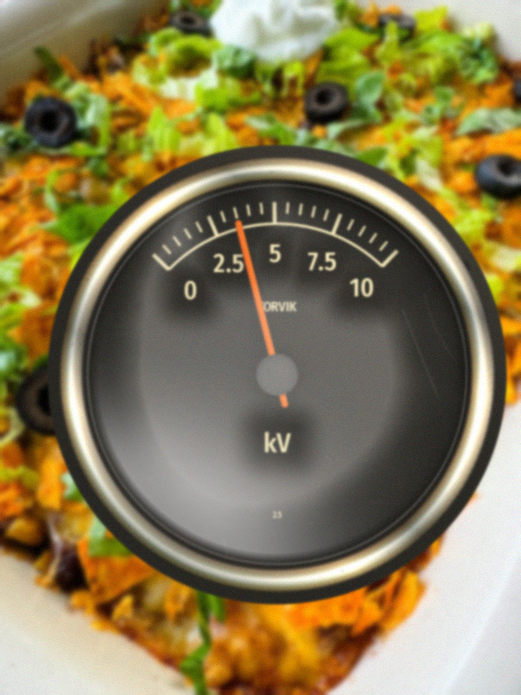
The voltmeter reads 3.5 kV
